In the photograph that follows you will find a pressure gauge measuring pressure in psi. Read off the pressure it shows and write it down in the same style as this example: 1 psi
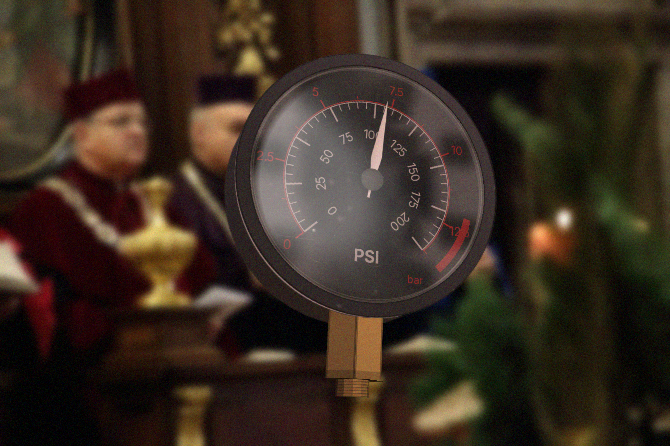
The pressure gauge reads 105 psi
